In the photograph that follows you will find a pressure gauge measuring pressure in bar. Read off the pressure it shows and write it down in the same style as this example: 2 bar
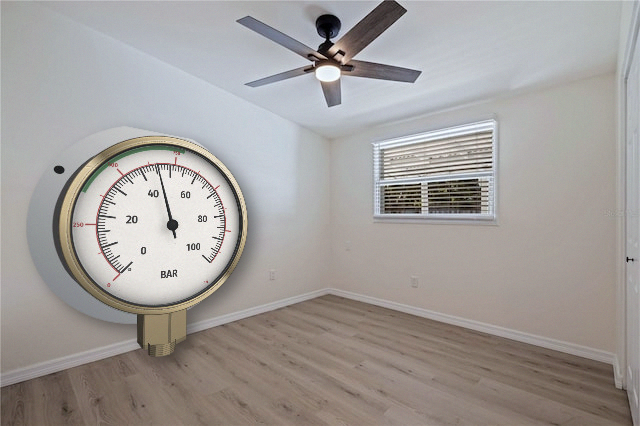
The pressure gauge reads 45 bar
